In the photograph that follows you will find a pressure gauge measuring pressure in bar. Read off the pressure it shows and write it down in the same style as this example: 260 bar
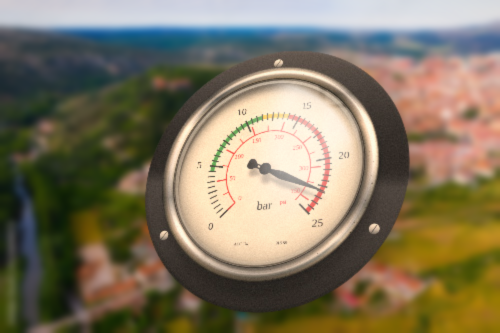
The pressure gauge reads 23 bar
